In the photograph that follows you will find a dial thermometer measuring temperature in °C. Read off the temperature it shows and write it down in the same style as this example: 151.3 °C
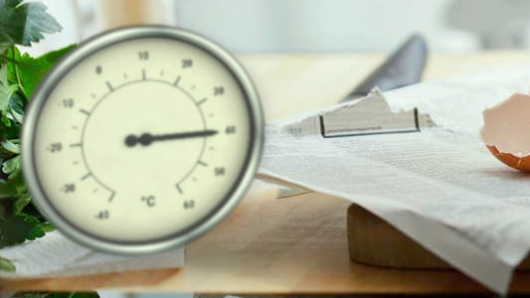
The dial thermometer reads 40 °C
